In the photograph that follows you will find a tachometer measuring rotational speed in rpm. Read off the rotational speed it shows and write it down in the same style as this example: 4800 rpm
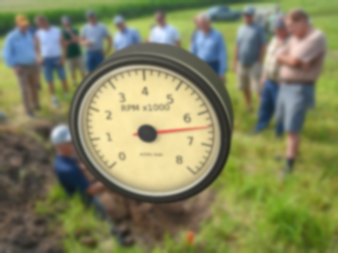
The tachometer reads 6400 rpm
